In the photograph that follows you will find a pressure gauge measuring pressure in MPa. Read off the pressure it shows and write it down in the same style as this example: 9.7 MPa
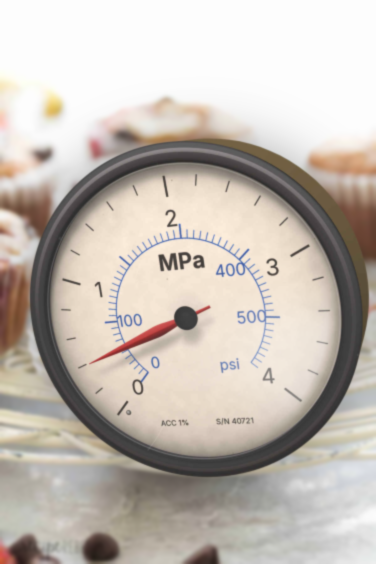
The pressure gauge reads 0.4 MPa
